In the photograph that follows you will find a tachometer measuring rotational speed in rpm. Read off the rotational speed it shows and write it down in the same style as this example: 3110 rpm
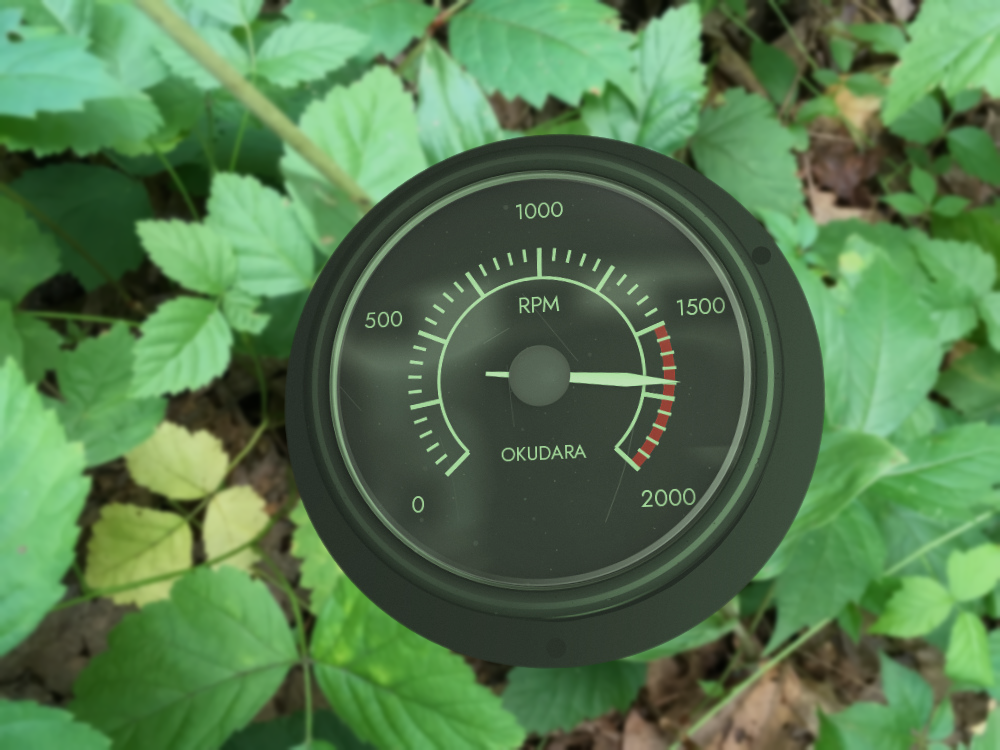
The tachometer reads 1700 rpm
